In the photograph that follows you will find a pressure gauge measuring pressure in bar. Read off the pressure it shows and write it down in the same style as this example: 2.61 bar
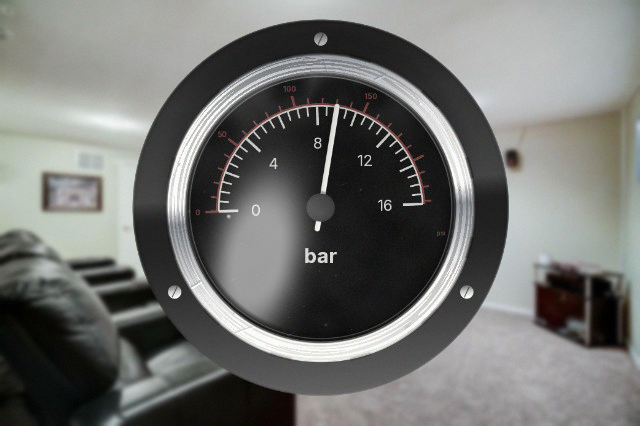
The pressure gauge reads 9 bar
